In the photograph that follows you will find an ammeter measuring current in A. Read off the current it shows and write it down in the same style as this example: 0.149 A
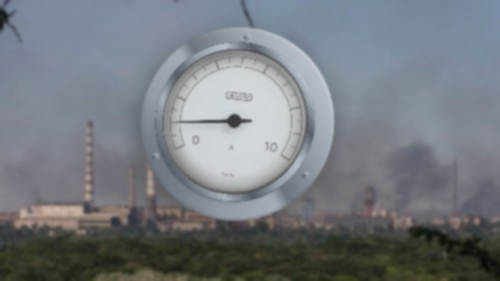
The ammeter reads 1 A
